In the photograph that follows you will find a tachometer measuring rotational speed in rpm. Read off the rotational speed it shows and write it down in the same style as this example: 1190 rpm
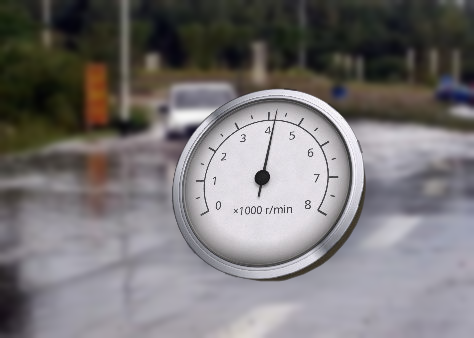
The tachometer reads 4250 rpm
